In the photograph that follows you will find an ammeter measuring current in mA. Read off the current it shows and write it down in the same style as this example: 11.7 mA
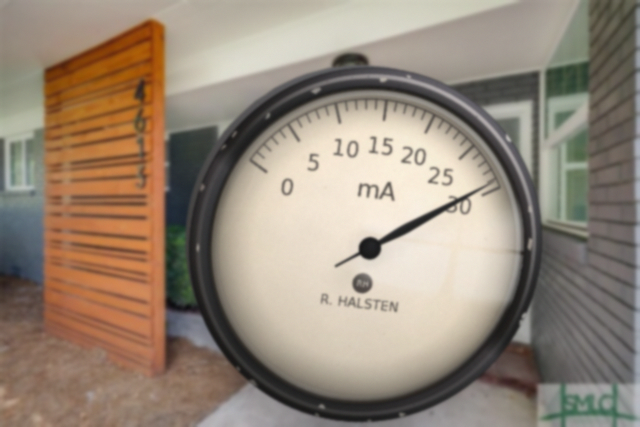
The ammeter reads 29 mA
